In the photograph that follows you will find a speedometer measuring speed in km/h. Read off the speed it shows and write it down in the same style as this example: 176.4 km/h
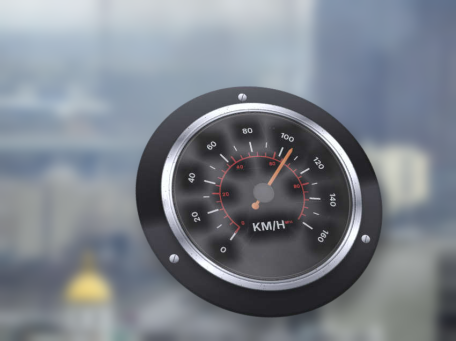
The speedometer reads 105 km/h
